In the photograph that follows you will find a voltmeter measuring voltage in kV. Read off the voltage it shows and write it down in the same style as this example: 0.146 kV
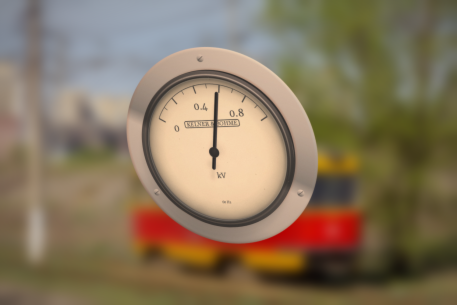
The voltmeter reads 0.6 kV
